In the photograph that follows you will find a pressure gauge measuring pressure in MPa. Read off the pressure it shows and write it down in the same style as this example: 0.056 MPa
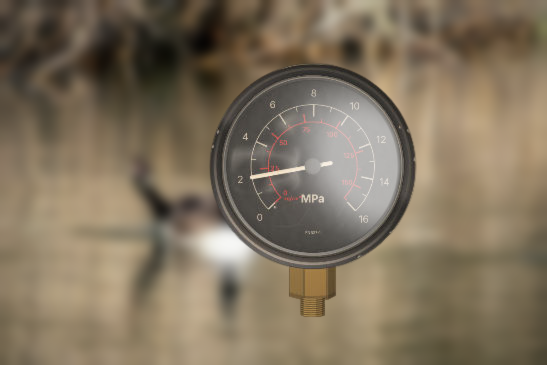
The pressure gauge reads 2 MPa
